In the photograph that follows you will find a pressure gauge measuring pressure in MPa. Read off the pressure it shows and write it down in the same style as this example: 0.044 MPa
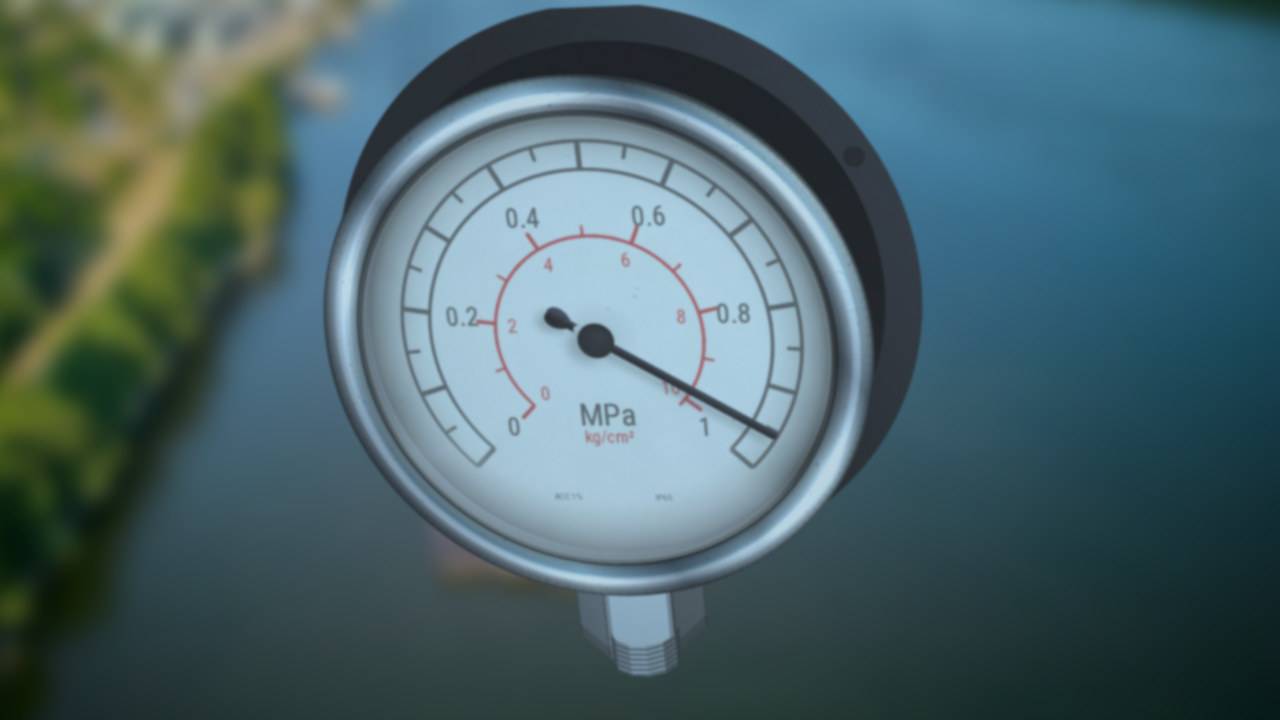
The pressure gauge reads 0.95 MPa
